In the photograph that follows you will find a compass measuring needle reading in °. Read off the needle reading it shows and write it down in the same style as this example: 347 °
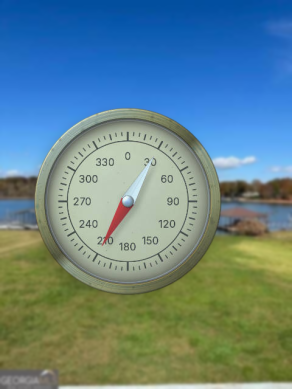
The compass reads 210 °
